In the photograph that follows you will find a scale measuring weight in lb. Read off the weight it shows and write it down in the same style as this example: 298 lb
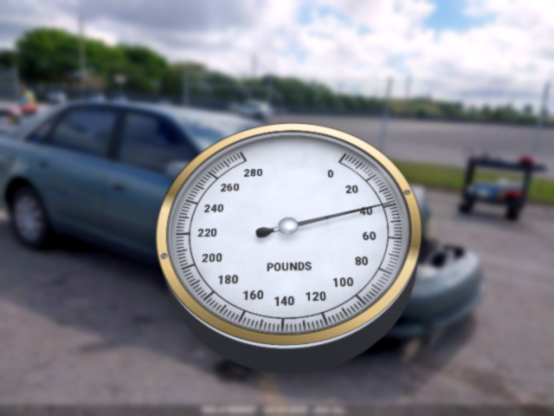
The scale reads 40 lb
